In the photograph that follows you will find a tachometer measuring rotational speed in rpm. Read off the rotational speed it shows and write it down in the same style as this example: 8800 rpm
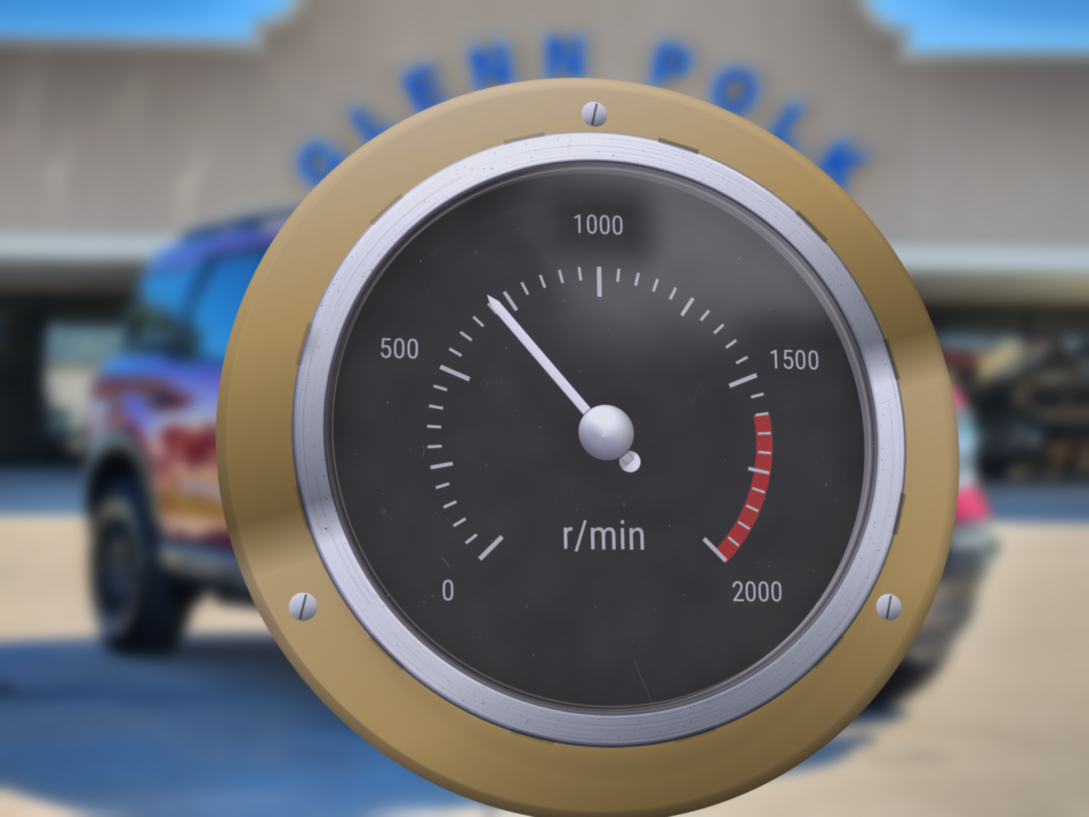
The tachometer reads 700 rpm
